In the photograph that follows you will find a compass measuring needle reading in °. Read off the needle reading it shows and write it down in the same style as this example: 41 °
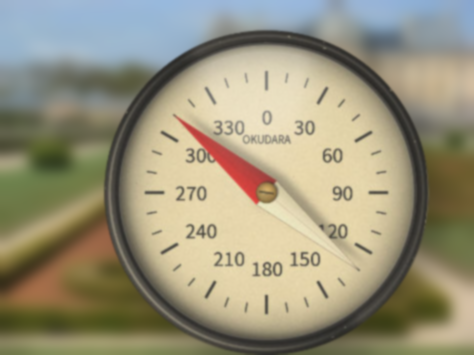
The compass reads 310 °
